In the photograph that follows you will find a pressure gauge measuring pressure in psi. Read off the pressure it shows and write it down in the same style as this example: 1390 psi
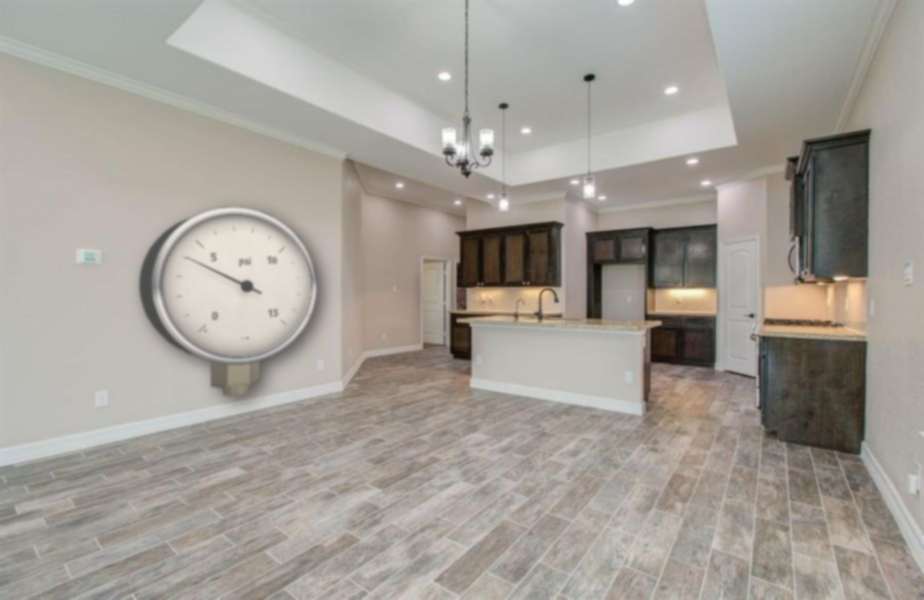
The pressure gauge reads 4 psi
